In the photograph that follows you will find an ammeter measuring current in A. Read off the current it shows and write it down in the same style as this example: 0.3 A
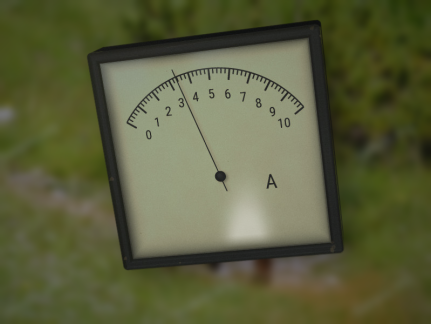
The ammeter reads 3.4 A
